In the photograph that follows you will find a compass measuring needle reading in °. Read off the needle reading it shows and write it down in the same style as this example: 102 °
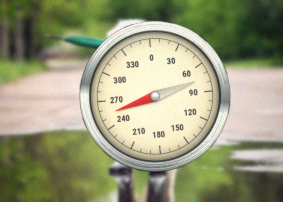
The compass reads 255 °
